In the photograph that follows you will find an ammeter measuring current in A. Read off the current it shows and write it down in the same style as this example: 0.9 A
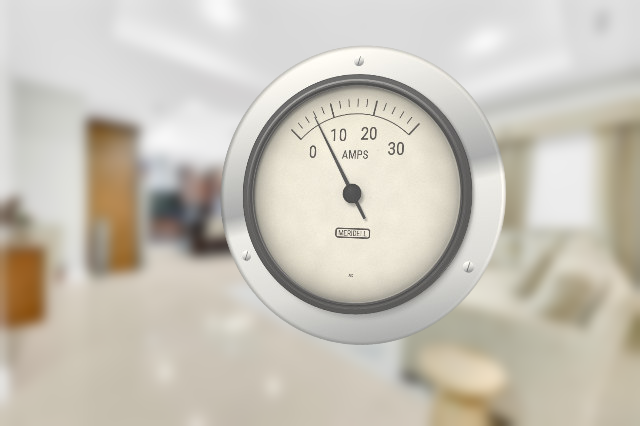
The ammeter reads 6 A
